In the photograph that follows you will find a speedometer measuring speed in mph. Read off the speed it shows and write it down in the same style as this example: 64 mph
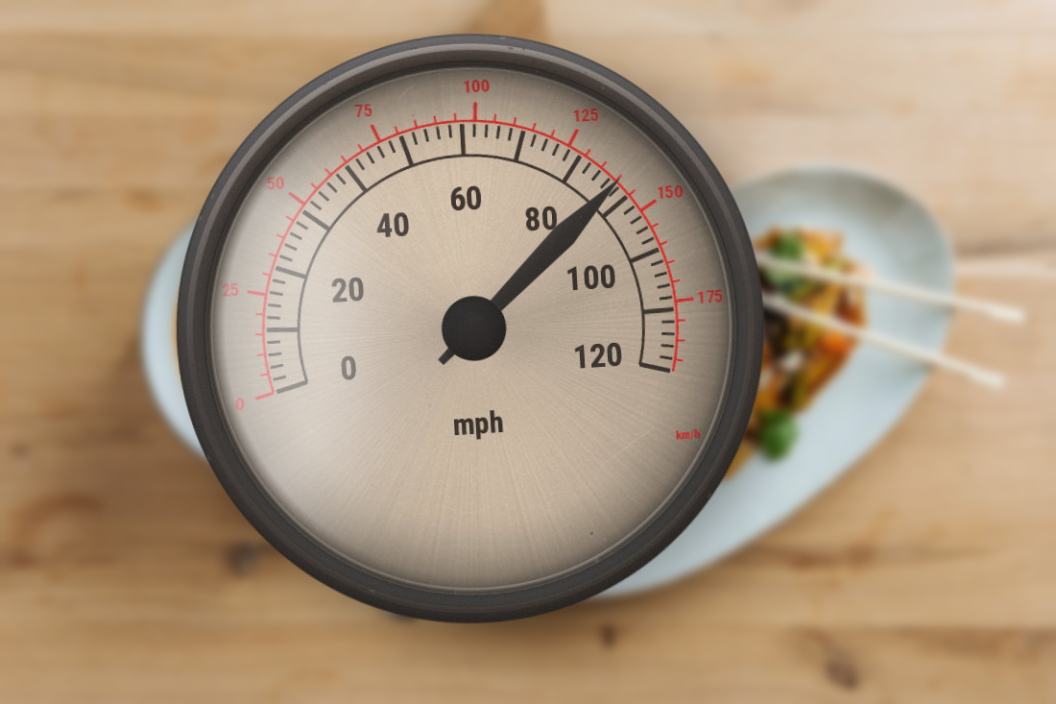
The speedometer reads 87 mph
